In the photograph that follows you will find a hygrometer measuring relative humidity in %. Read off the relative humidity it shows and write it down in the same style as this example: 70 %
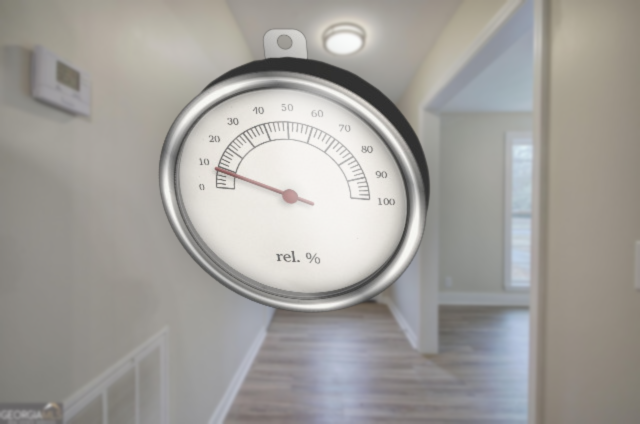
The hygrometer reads 10 %
